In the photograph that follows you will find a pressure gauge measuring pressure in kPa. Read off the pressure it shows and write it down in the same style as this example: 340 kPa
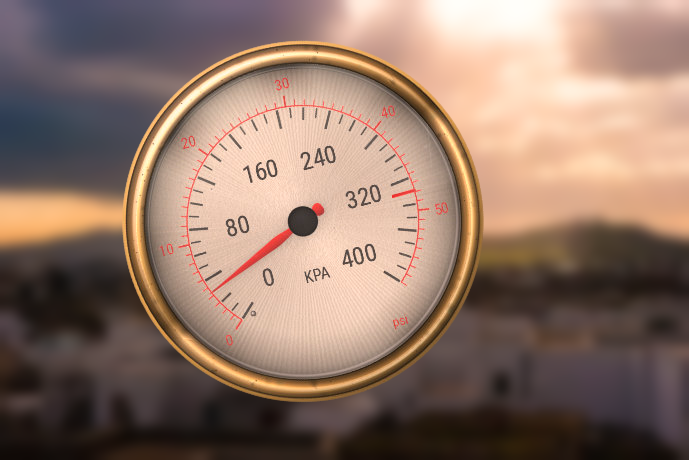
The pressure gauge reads 30 kPa
